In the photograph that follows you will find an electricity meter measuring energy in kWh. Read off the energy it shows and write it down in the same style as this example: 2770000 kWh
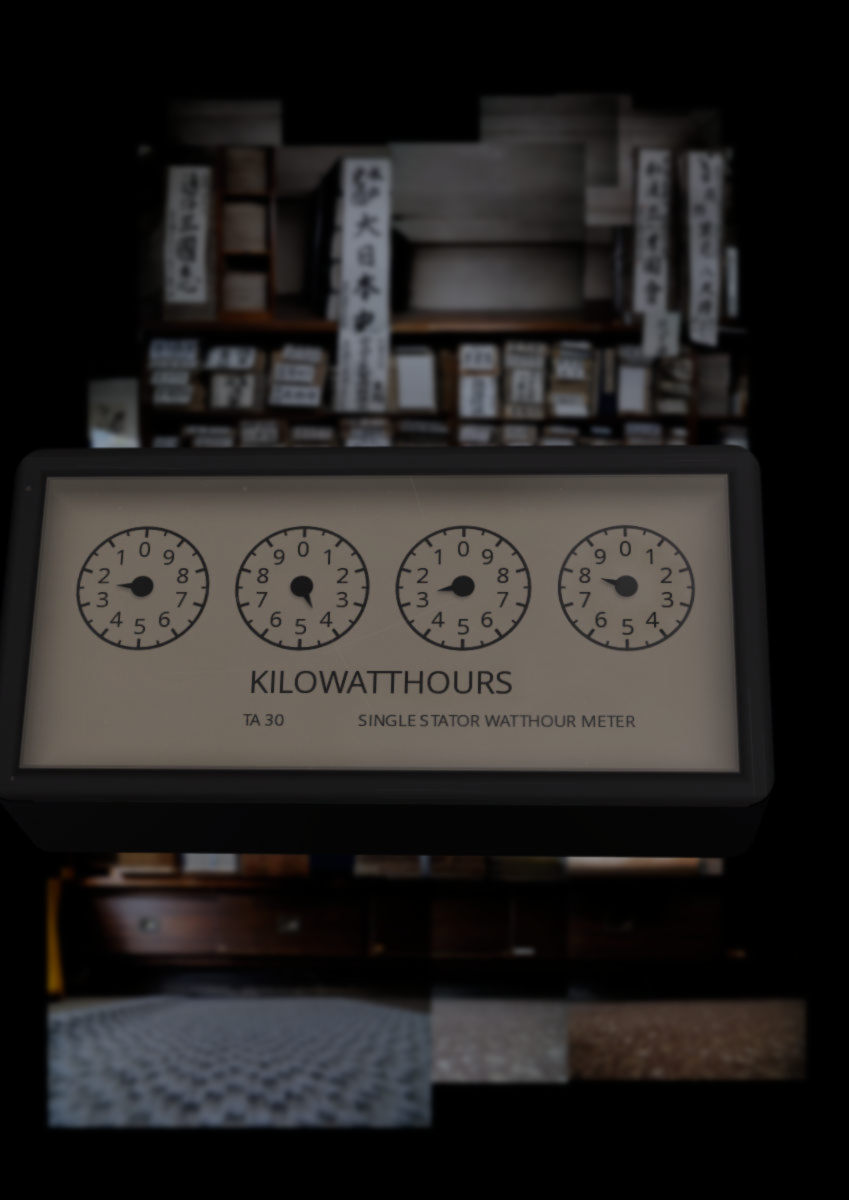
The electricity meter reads 2428 kWh
